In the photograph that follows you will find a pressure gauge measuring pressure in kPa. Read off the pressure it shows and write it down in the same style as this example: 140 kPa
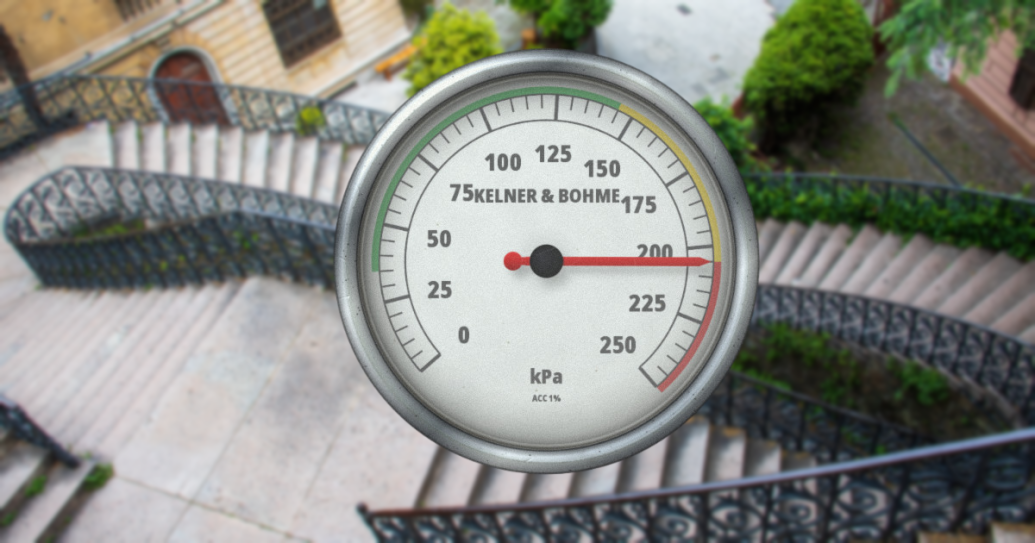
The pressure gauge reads 205 kPa
